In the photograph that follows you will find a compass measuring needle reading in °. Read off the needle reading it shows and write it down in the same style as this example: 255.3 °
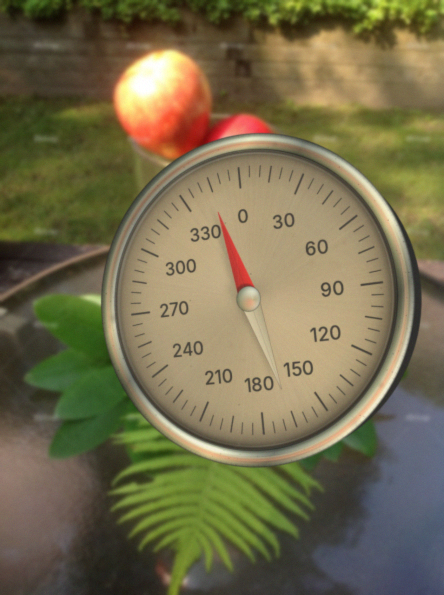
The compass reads 345 °
